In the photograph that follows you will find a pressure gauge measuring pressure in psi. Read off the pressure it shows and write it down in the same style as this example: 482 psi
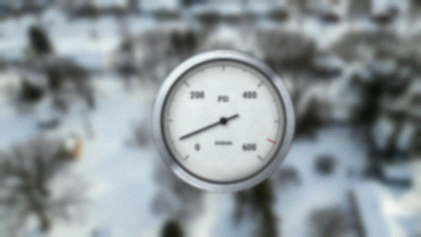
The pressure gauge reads 50 psi
